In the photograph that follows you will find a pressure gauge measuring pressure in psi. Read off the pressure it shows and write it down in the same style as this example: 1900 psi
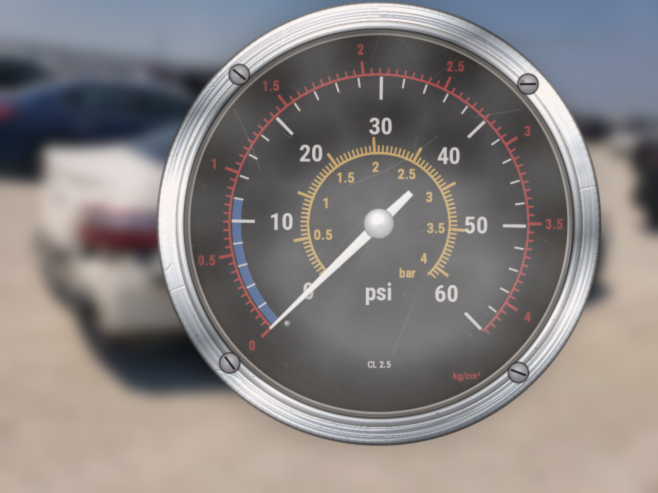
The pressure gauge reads 0 psi
